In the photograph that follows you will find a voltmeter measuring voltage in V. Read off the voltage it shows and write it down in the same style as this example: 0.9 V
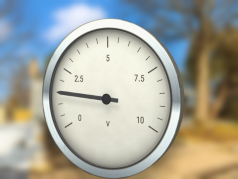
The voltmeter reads 1.5 V
